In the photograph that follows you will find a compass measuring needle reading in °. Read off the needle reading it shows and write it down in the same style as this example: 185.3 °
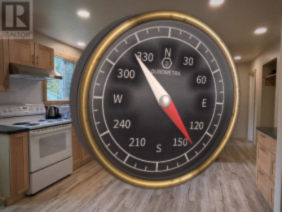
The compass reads 140 °
